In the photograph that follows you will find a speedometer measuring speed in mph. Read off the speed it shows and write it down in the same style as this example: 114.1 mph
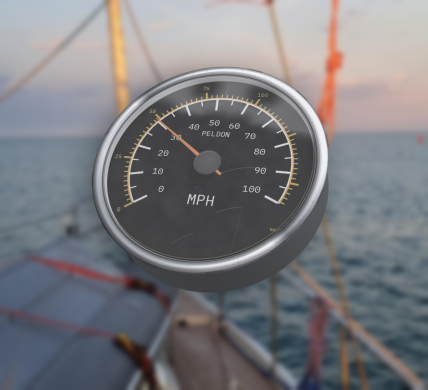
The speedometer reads 30 mph
